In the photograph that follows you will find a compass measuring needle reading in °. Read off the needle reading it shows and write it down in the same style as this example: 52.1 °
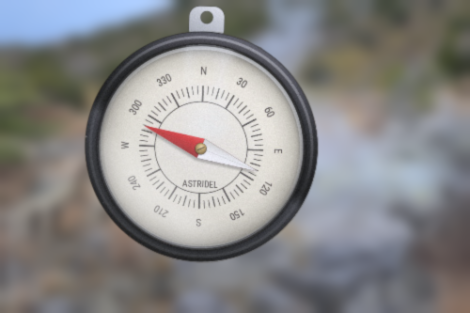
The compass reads 290 °
